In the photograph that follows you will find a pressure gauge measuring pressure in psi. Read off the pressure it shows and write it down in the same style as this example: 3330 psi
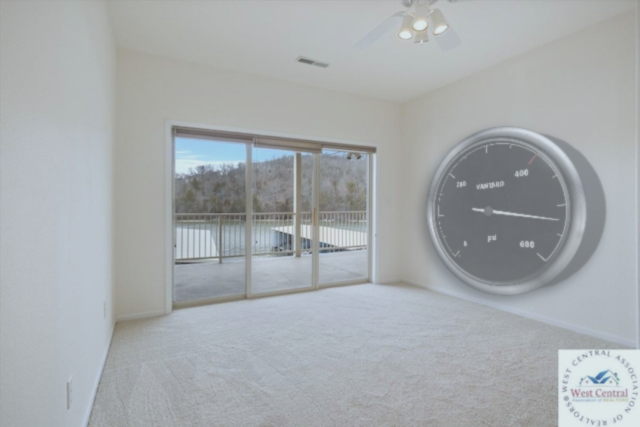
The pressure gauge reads 525 psi
